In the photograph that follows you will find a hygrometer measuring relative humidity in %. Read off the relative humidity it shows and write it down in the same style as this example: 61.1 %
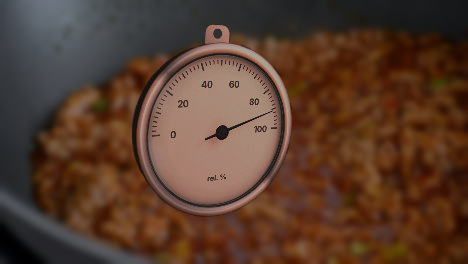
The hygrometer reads 90 %
